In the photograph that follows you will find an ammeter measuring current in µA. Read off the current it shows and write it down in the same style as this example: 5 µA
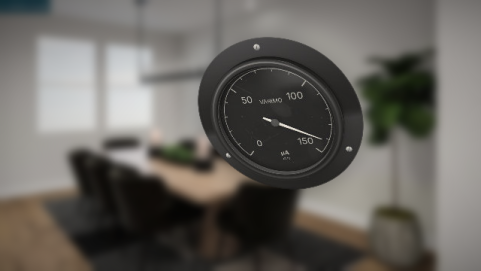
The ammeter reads 140 µA
